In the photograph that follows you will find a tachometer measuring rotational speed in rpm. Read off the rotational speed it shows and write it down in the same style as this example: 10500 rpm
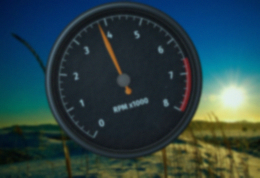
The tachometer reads 3800 rpm
